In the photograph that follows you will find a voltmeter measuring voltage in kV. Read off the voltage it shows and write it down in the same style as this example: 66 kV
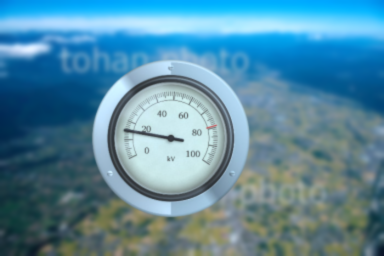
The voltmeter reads 15 kV
